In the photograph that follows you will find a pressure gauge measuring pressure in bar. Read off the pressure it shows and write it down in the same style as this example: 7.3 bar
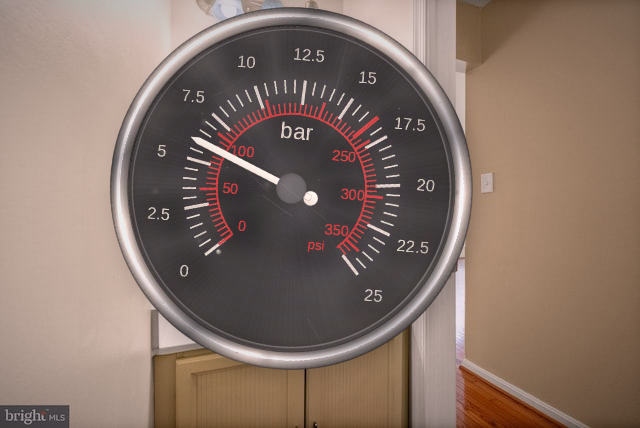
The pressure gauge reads 6 bar
